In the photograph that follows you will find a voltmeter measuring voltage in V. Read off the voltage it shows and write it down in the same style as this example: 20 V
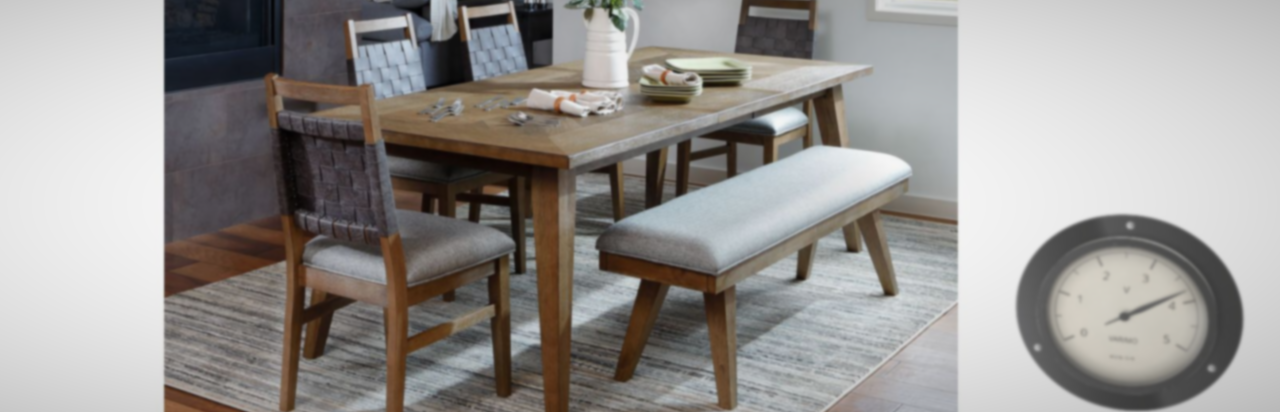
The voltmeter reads 3.75 V
